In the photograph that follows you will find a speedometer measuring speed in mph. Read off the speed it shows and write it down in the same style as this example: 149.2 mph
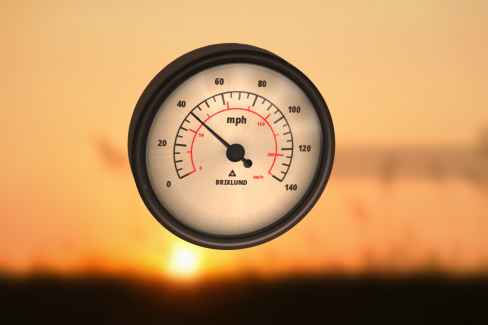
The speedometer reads 40 mph
